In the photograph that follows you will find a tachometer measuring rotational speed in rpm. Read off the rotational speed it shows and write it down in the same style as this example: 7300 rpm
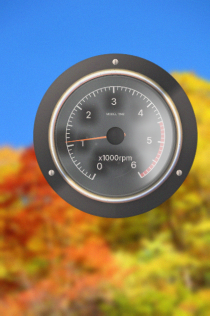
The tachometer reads 1100 rpm
